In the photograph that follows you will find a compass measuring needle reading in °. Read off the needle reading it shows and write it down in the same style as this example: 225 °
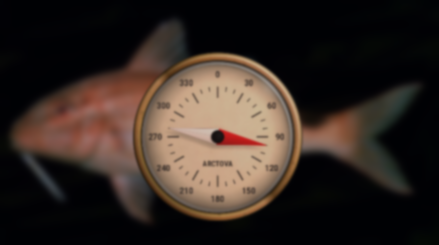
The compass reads 100 °
